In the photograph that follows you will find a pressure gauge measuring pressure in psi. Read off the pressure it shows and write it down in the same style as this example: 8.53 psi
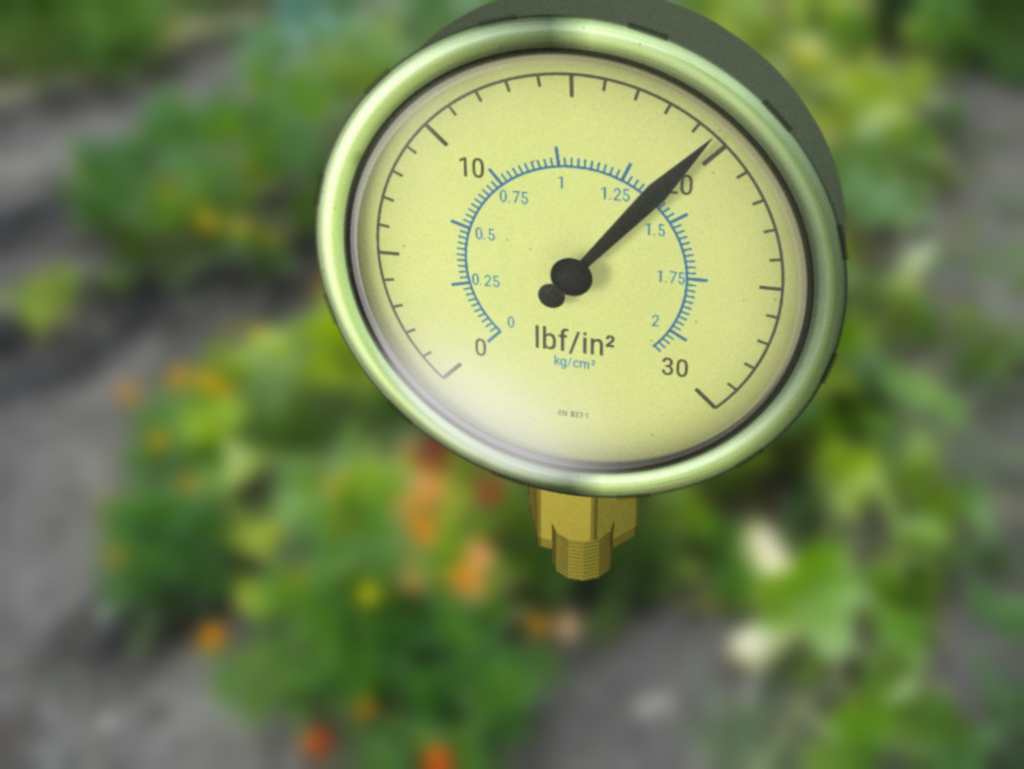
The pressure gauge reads 19.5 psi
